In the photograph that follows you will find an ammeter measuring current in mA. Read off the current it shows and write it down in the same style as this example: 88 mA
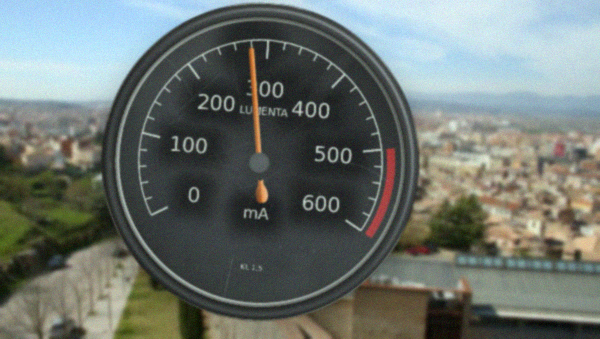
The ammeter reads 280 mA
